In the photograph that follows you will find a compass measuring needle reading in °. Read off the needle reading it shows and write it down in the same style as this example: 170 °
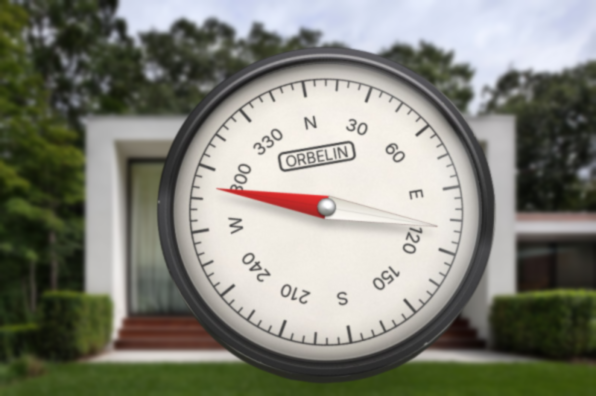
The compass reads 290 °
